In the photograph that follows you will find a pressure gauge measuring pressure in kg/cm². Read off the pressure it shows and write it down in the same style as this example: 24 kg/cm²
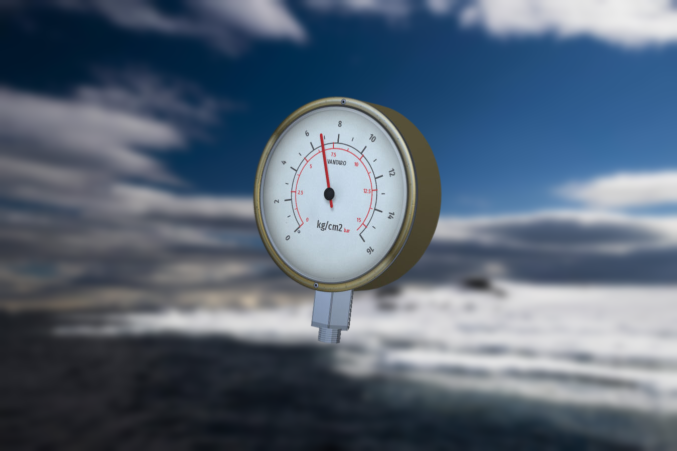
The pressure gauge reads 7 kg/cm²
